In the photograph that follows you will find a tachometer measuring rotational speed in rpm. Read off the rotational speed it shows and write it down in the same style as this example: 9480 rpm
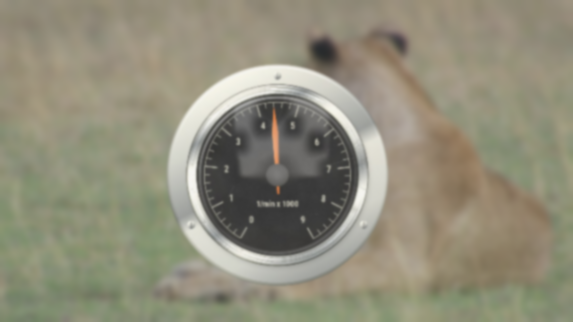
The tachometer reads 4400 rpm
